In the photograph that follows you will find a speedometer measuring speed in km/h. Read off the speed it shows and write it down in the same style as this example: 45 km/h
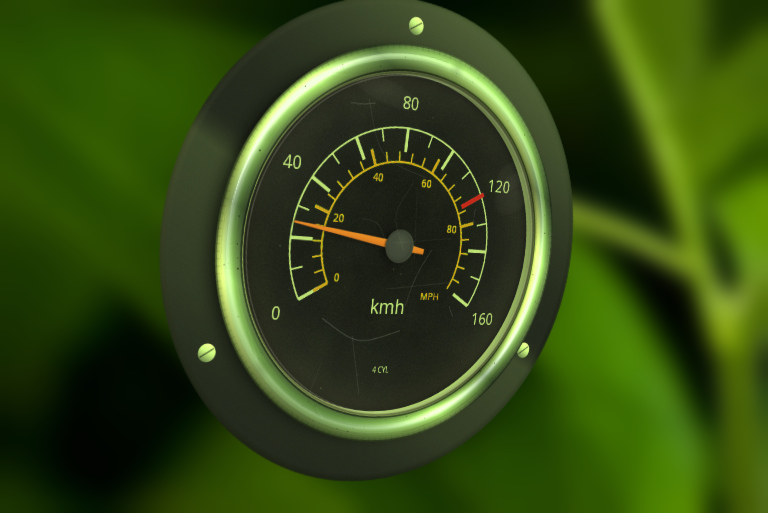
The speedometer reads 25 km/h
